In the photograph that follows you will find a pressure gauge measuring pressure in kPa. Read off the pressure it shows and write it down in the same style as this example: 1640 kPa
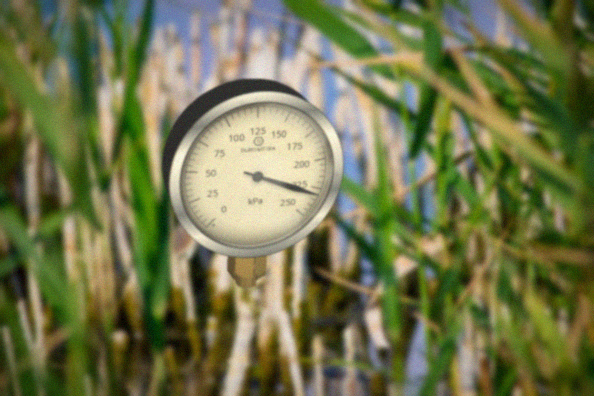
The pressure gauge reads 230 kPa
